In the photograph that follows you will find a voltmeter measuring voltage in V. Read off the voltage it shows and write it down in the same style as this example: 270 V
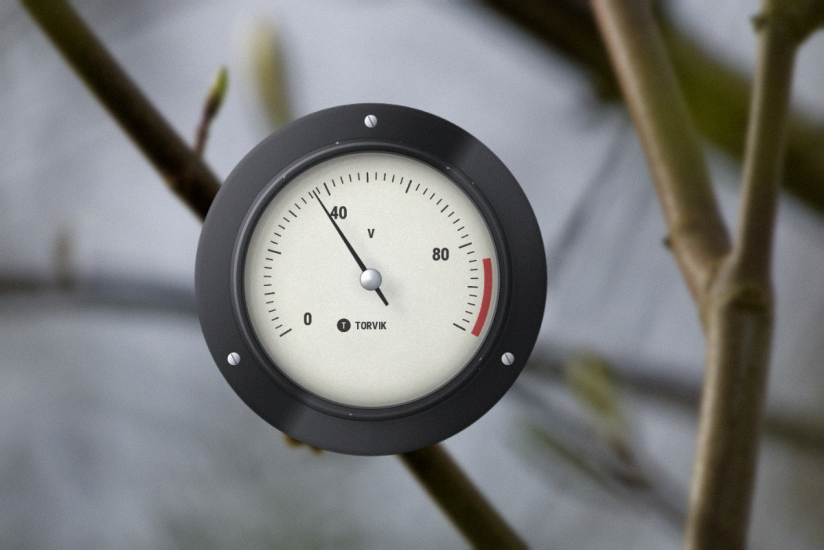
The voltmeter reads 37 V
